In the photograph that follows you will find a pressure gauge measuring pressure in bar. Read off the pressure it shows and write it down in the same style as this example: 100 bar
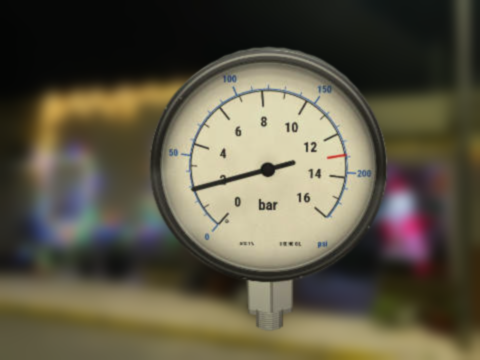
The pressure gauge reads 2 bar
